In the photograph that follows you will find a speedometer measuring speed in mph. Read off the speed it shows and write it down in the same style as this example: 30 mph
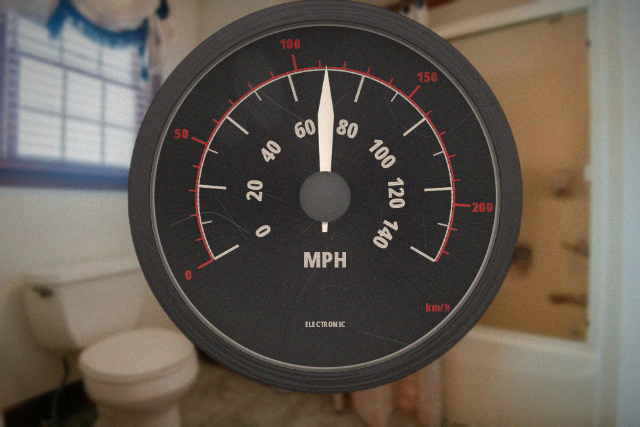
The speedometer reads 70 mph
